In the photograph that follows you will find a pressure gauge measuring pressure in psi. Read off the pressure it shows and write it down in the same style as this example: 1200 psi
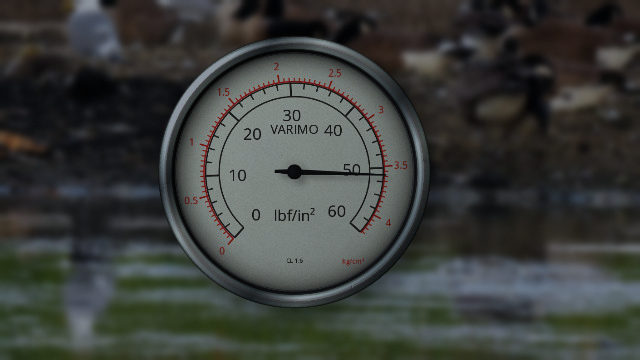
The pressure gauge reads 51 psi
